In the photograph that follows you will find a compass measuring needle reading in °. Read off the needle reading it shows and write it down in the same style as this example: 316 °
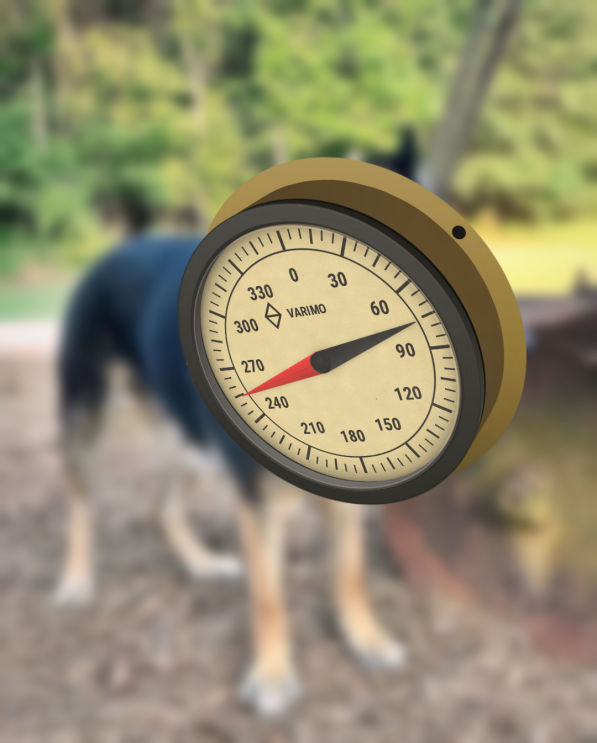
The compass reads 255 °
